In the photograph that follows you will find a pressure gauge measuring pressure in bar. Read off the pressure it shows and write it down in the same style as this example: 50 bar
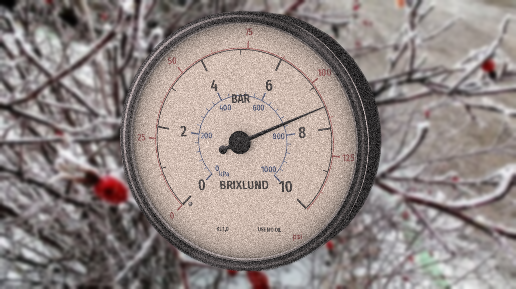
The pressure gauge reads 7.5 bar
